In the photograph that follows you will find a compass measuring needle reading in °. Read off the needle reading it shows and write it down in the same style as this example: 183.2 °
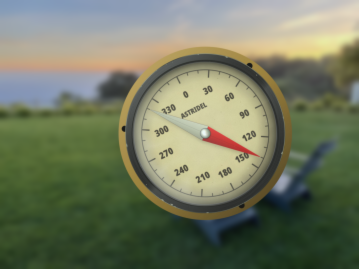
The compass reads 140 °
